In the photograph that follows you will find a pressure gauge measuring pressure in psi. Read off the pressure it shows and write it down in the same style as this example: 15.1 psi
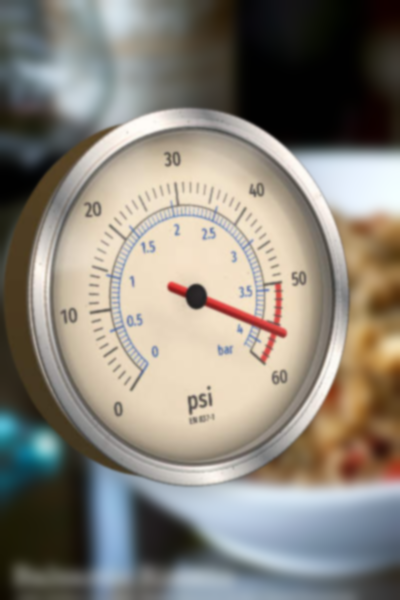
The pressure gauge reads 56 psi
